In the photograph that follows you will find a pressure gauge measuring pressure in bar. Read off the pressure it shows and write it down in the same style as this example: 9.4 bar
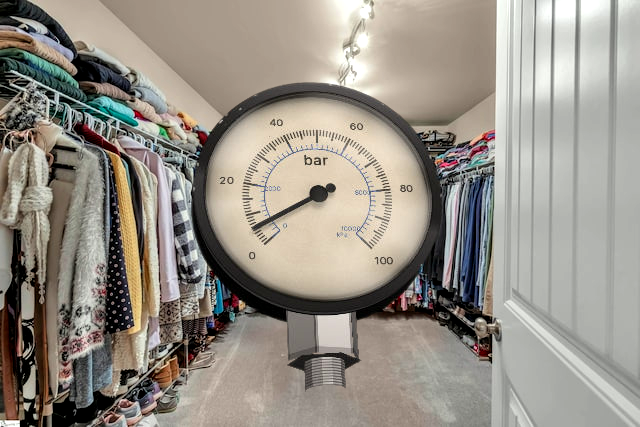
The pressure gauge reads 5 bar
